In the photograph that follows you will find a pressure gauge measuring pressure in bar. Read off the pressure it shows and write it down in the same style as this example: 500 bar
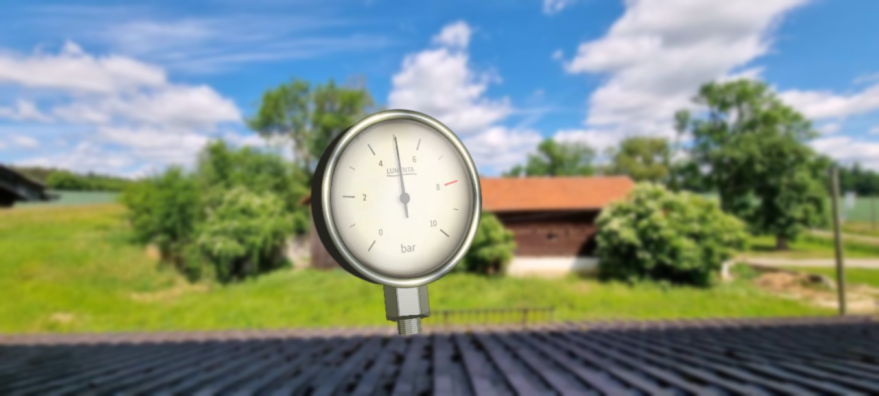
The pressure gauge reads 5 bar
